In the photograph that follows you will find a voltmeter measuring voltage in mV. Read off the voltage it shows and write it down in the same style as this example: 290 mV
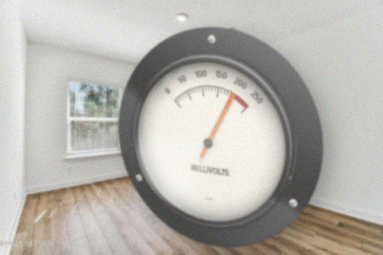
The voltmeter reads 200 mV
